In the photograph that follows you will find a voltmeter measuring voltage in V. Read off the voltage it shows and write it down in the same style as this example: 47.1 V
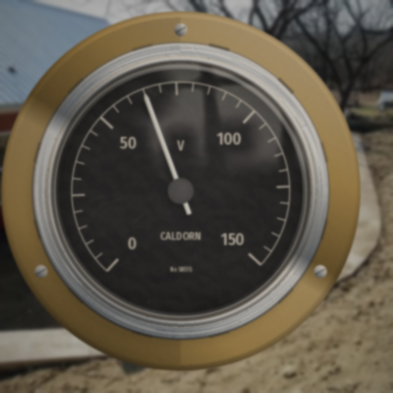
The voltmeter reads 65 V
